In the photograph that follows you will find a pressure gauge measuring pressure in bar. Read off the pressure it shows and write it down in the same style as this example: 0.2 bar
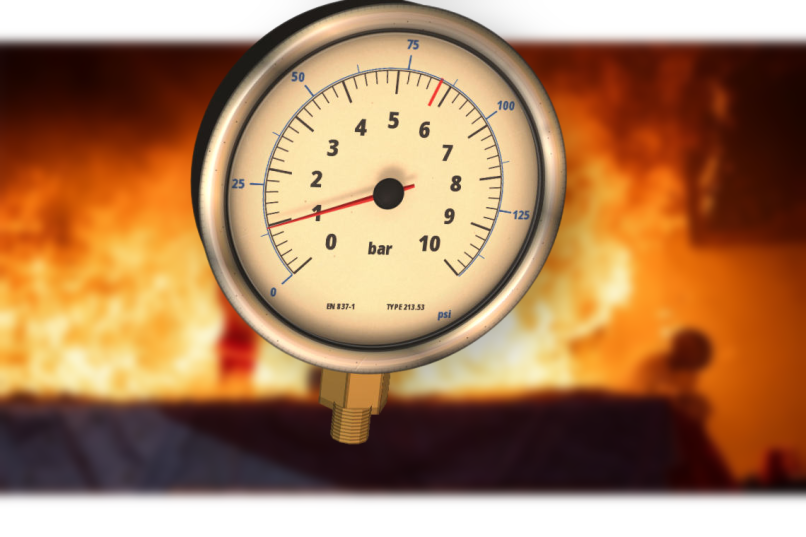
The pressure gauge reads 1 bar
